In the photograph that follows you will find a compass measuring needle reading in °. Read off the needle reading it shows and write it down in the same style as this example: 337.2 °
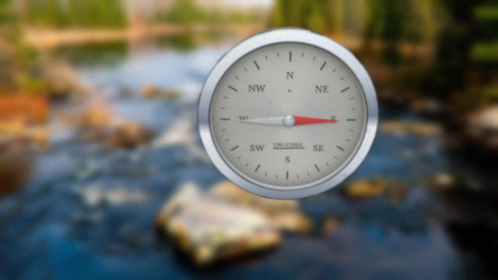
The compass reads 90 °
